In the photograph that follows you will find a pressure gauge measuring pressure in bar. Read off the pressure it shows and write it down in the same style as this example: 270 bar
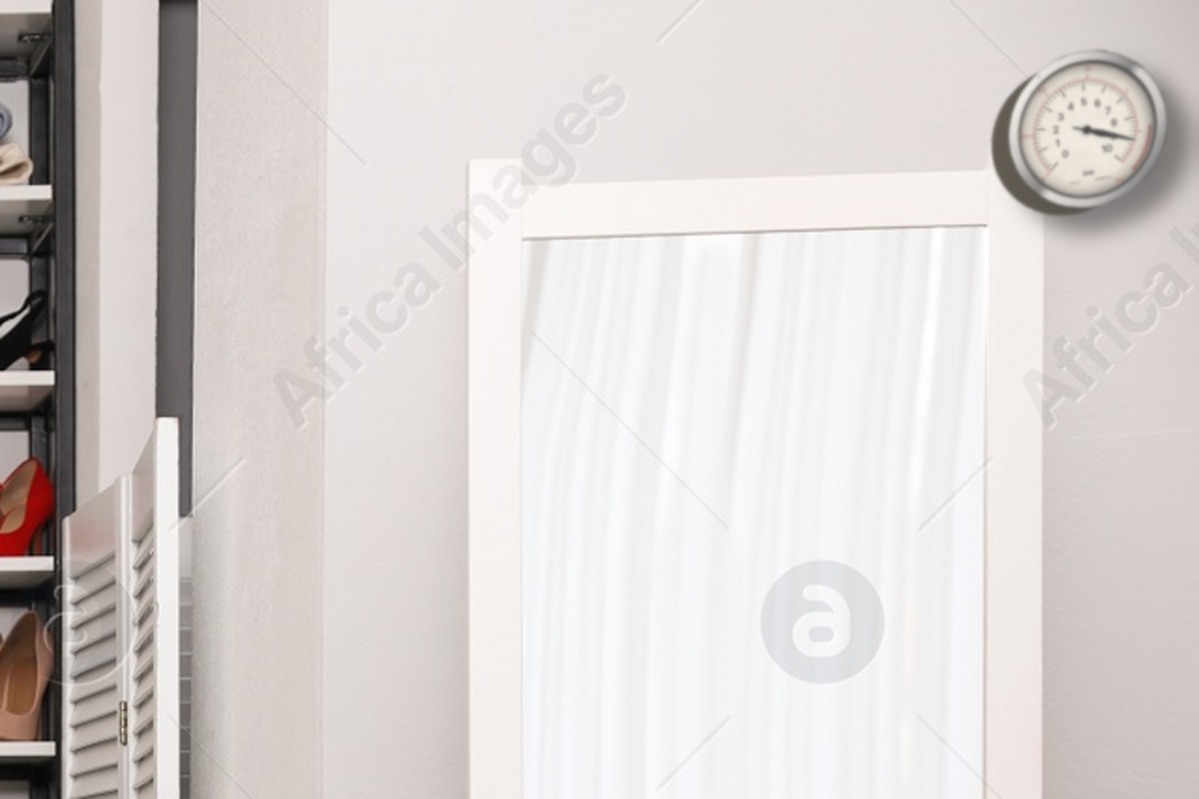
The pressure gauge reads 9 bar
